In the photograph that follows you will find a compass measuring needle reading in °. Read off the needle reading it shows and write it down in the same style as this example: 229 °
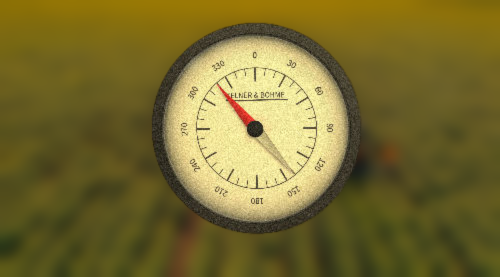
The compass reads 320 °
